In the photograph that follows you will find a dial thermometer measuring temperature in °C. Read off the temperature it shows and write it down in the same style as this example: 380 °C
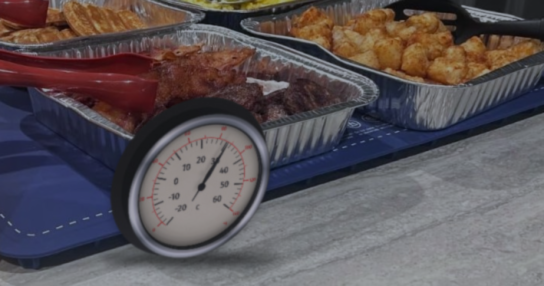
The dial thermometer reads 30 °C
